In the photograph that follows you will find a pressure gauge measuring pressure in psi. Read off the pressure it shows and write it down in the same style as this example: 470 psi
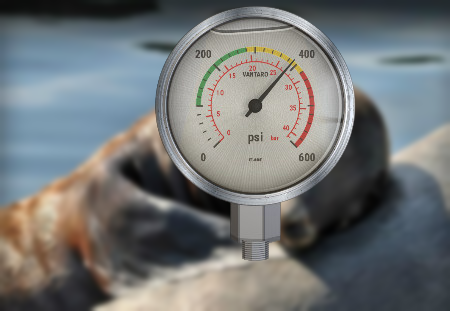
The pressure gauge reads 390 psi
